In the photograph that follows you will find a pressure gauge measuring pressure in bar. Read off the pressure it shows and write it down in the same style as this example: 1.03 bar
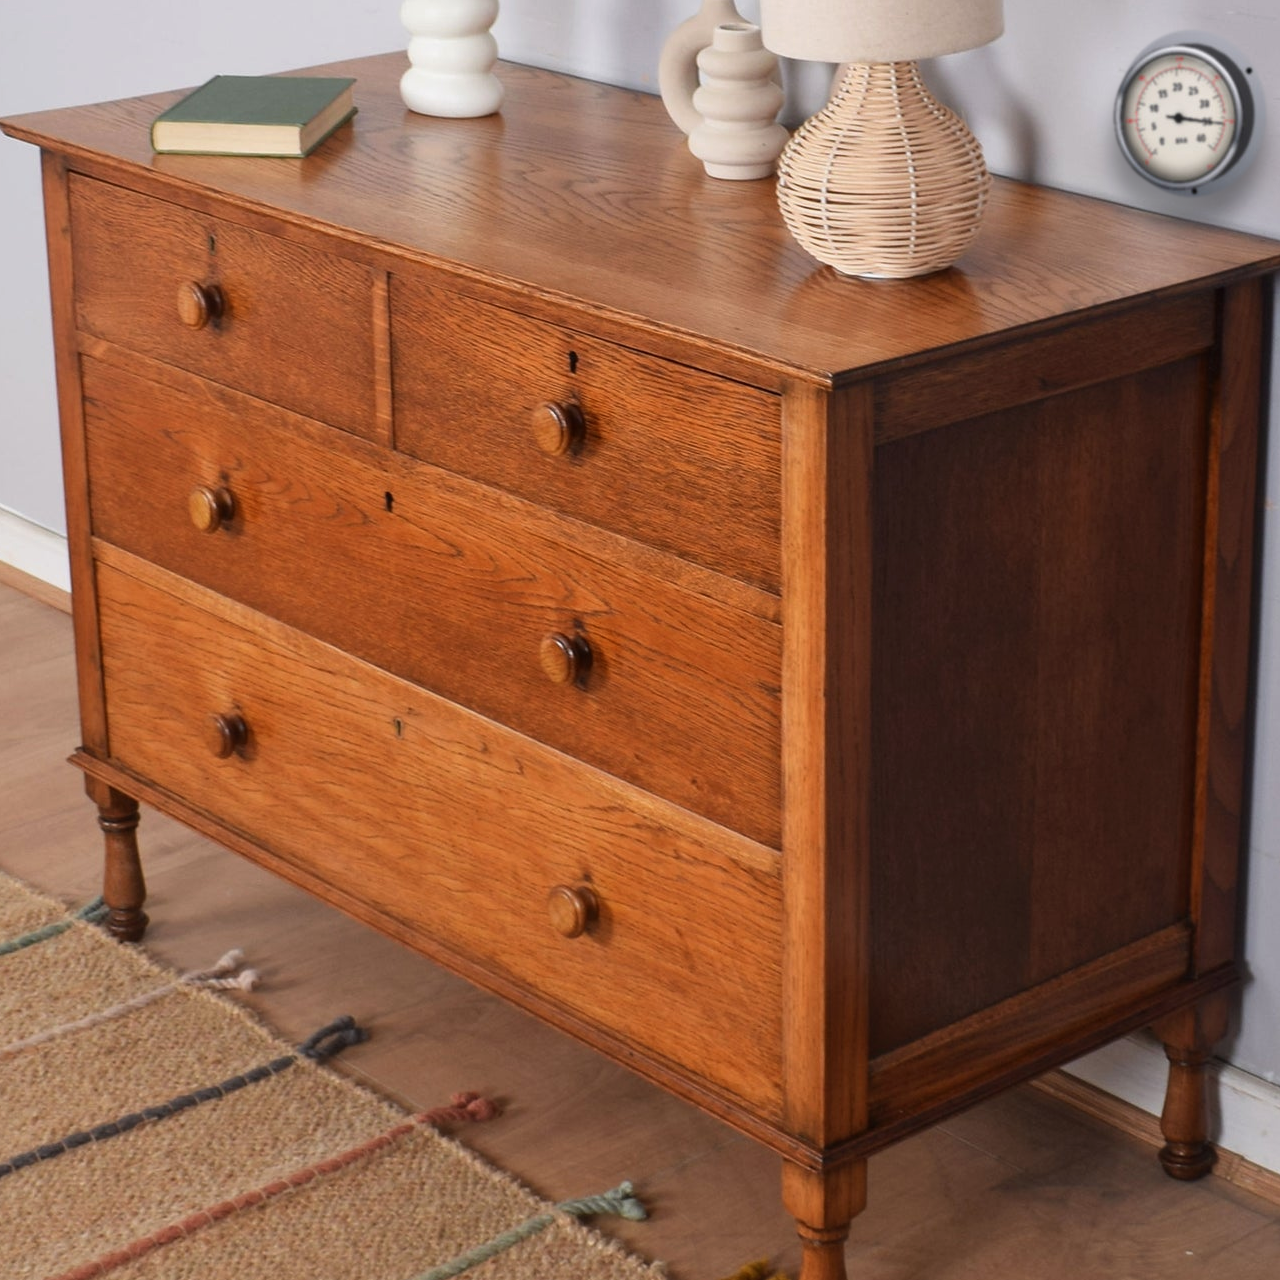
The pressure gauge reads 35 bar
